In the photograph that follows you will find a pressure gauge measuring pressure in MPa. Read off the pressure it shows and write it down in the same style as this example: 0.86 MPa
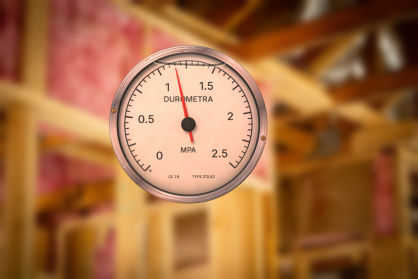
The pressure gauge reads 1.15 MPa
